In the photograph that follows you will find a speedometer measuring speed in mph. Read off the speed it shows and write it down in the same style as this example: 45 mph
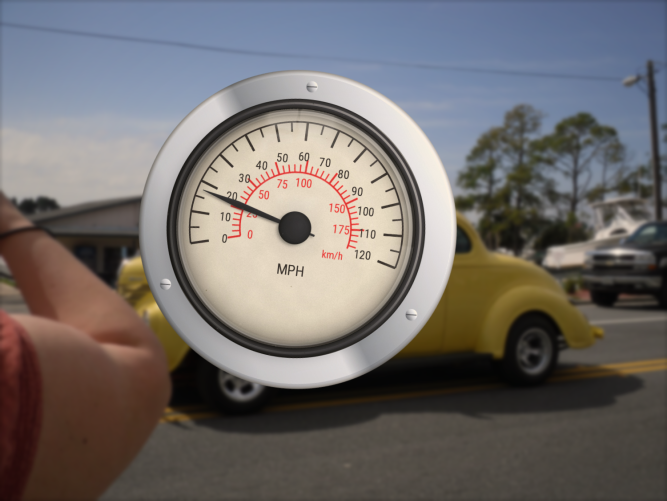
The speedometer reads 17.5 mph
